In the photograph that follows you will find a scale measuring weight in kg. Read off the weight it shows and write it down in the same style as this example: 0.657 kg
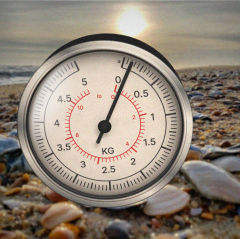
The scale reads 0.1 kg
